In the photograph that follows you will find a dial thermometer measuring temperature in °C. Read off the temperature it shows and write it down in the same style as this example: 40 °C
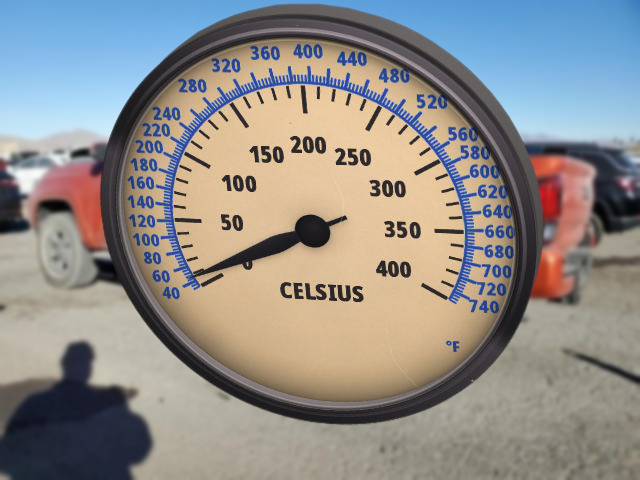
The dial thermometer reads 10 °C
